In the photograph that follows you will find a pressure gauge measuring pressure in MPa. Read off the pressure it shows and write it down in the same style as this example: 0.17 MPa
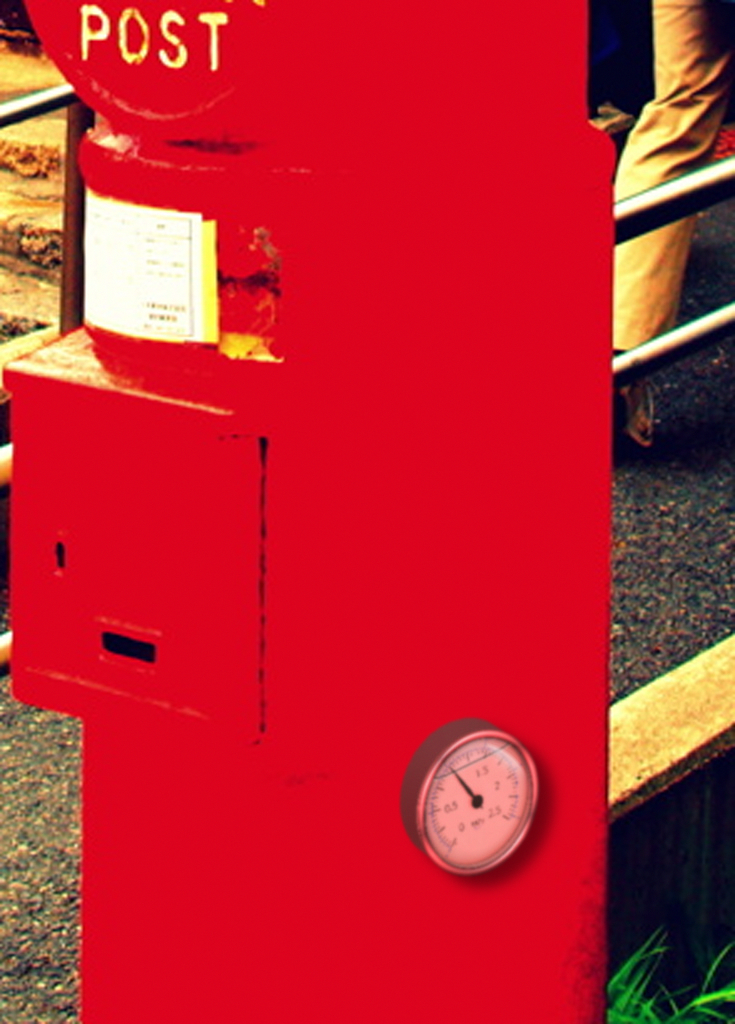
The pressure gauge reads 1 MPa
